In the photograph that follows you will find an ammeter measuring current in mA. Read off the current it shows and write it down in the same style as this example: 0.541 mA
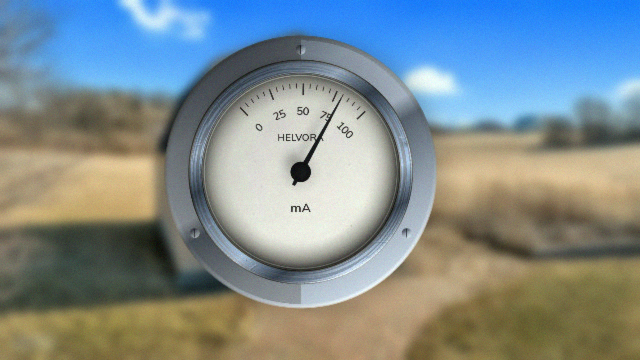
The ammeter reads 80 mA
